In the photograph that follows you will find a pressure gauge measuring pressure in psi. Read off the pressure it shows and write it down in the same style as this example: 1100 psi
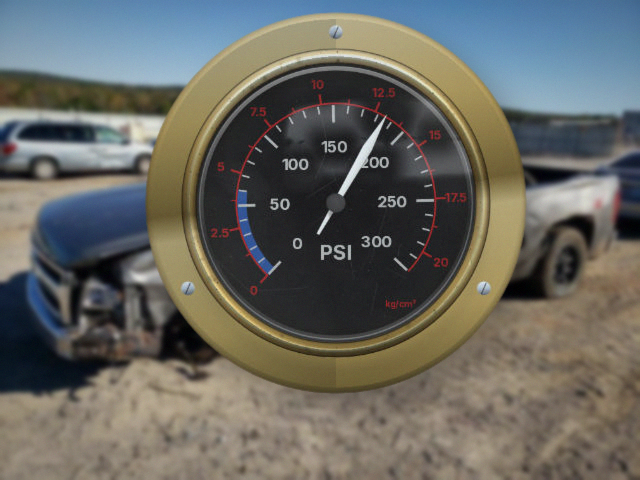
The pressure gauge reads 185 psi
